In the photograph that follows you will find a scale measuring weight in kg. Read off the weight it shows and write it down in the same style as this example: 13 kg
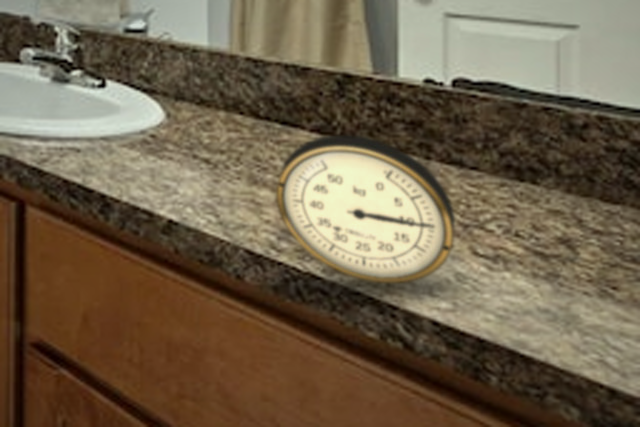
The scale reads 10 kg
